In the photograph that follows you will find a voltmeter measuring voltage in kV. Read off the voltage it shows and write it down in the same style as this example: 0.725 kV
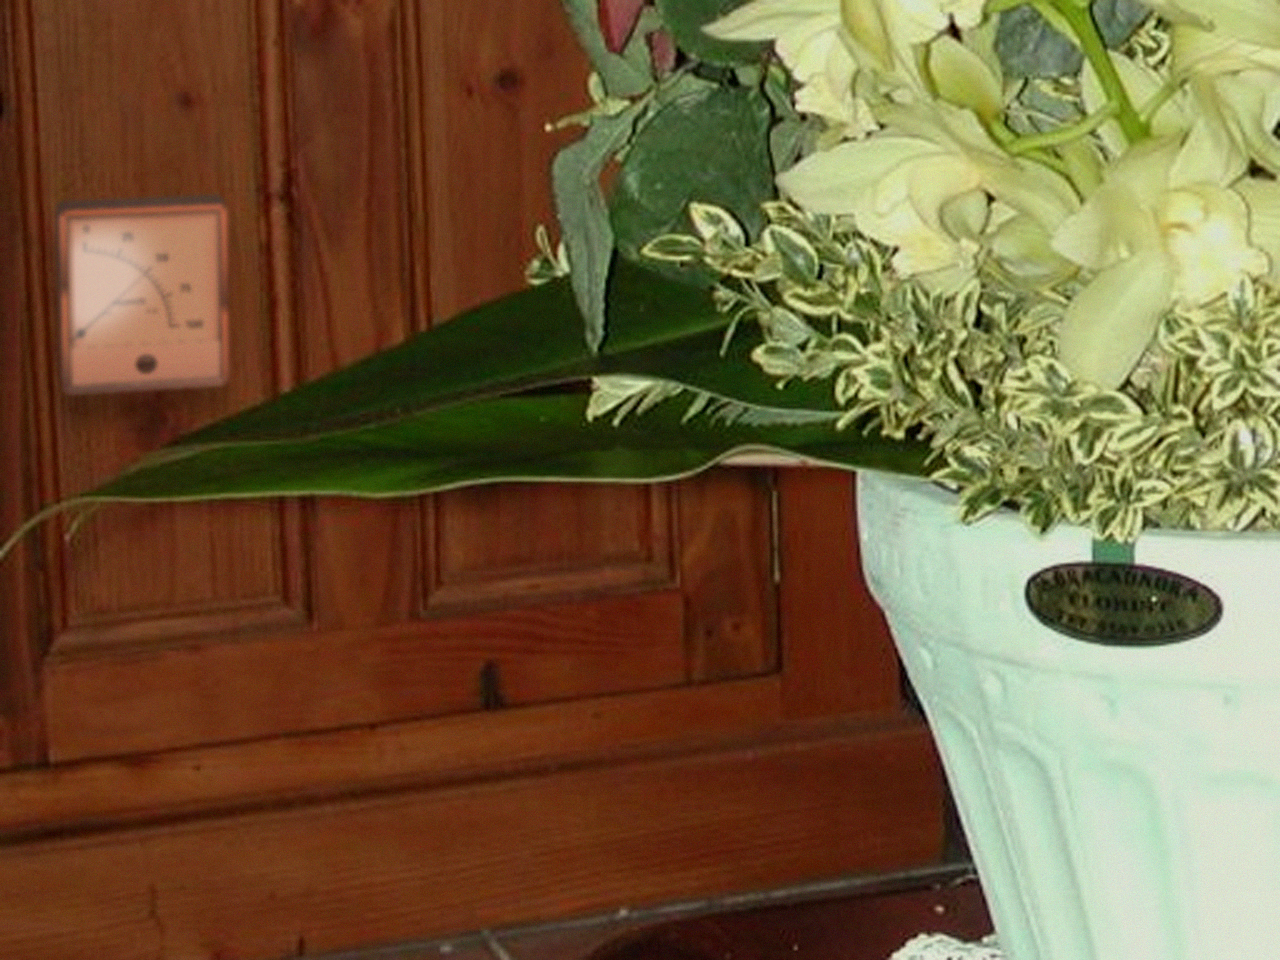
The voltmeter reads 50 kV
